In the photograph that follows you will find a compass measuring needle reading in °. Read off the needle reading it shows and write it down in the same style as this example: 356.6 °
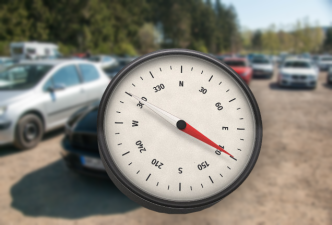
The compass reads 120 °
